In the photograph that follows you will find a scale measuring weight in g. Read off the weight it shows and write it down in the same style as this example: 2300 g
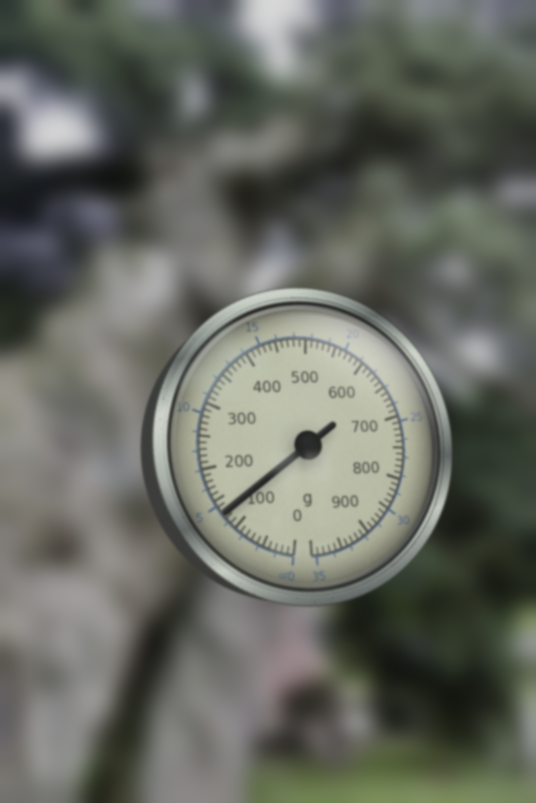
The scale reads 130 g
